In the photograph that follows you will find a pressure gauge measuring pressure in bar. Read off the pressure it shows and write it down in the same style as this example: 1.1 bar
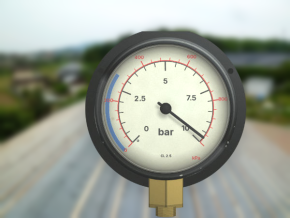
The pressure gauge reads 9.75 bar
